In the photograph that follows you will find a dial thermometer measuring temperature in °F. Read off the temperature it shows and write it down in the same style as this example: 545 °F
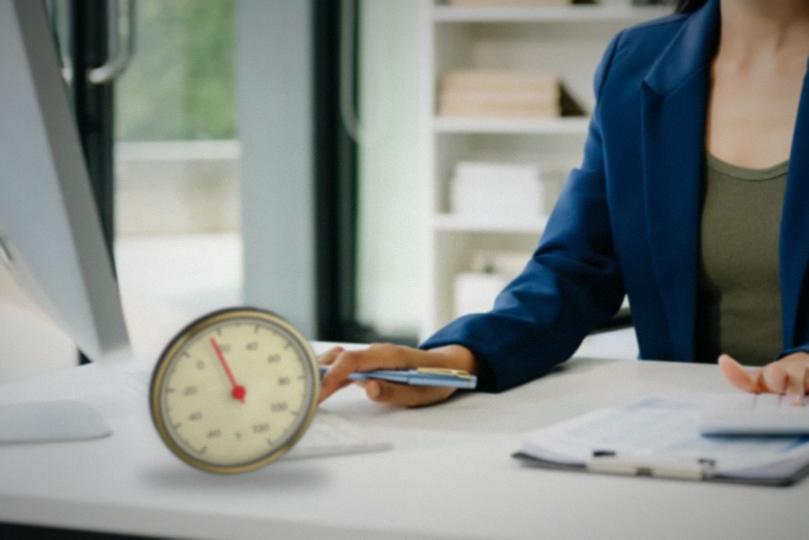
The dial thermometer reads 15 °F
